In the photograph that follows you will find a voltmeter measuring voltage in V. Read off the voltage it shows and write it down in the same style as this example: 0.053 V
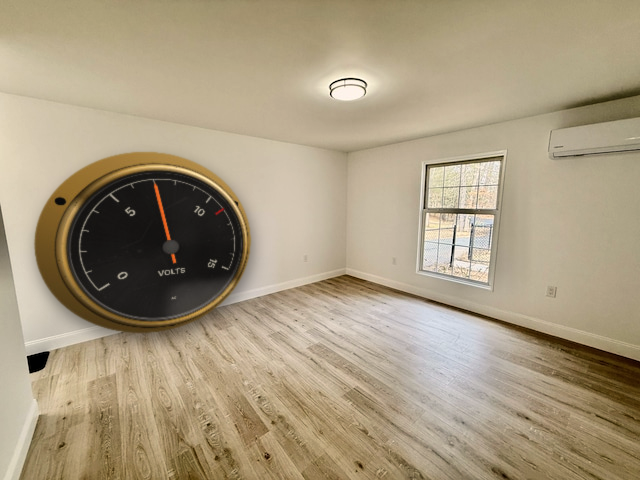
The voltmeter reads 7 V
